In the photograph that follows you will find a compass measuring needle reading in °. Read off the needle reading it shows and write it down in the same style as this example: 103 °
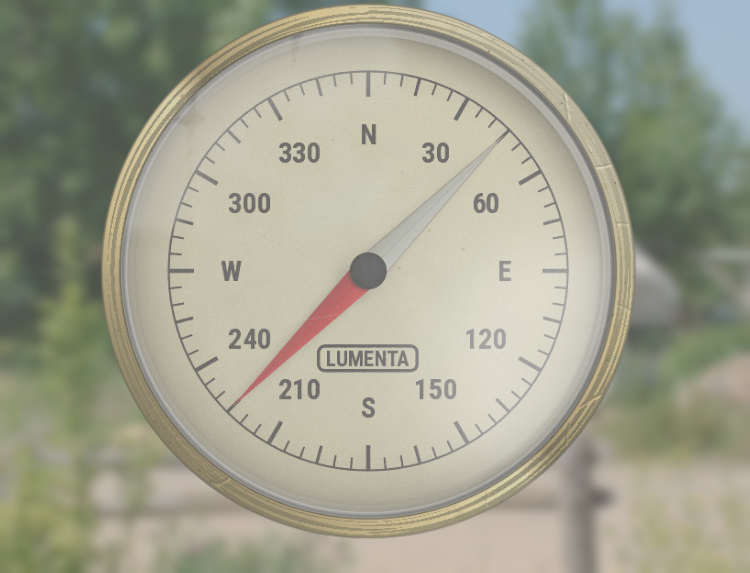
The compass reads 225 °
